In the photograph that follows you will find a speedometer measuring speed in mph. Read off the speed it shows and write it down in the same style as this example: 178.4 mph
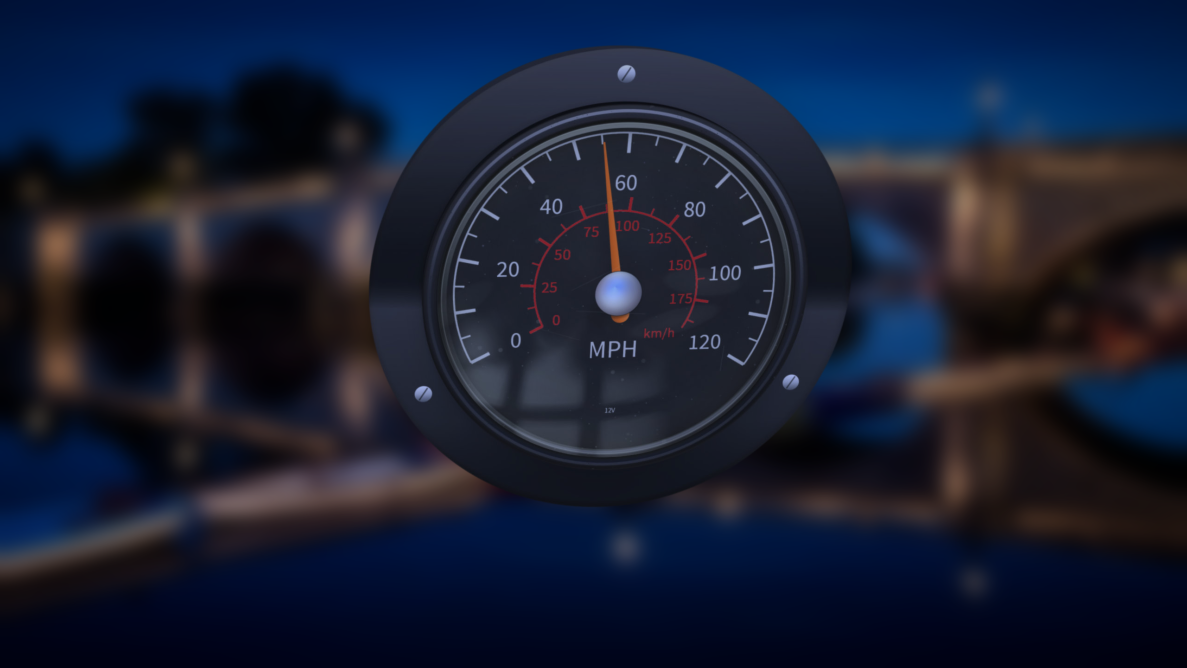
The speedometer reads 55 mph
